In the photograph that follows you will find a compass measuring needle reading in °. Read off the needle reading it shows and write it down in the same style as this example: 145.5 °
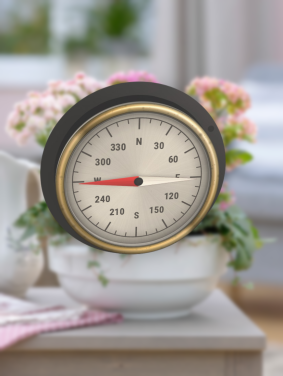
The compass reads 270 °
